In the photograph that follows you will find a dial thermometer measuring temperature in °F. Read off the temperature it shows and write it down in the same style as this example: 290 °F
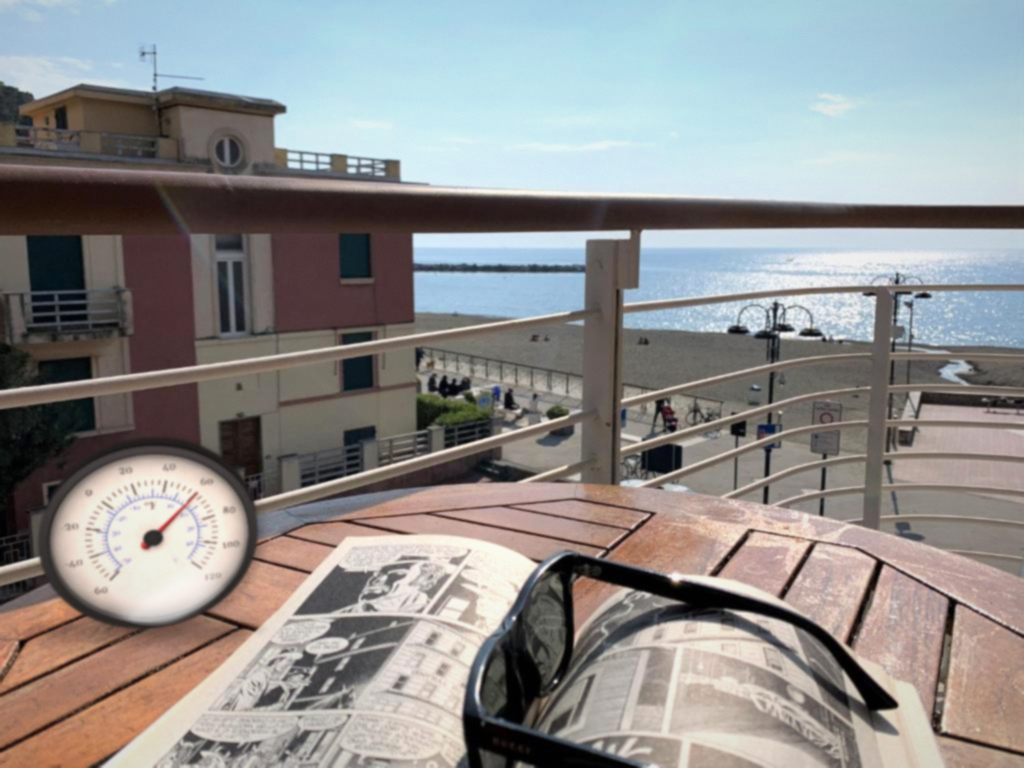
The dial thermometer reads 60 °F
